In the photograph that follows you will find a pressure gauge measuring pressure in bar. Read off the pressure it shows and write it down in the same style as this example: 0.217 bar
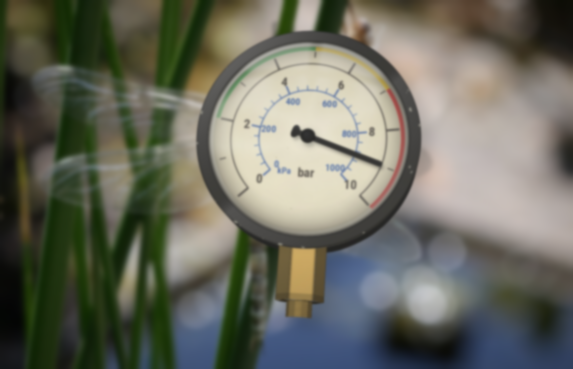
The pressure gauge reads 9 bar
